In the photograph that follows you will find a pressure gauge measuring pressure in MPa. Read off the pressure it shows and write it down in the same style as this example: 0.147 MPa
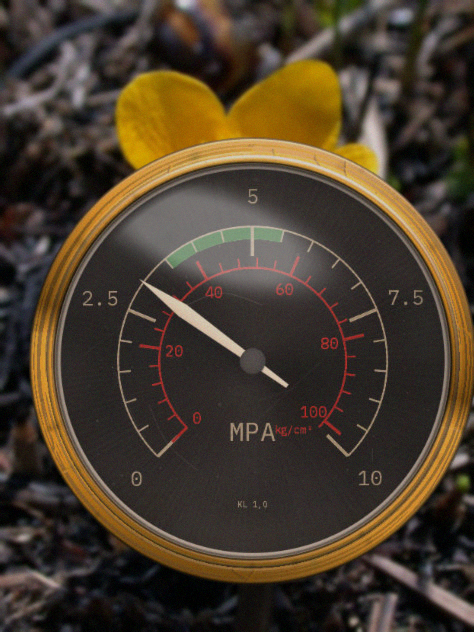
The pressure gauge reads 3 MPa
